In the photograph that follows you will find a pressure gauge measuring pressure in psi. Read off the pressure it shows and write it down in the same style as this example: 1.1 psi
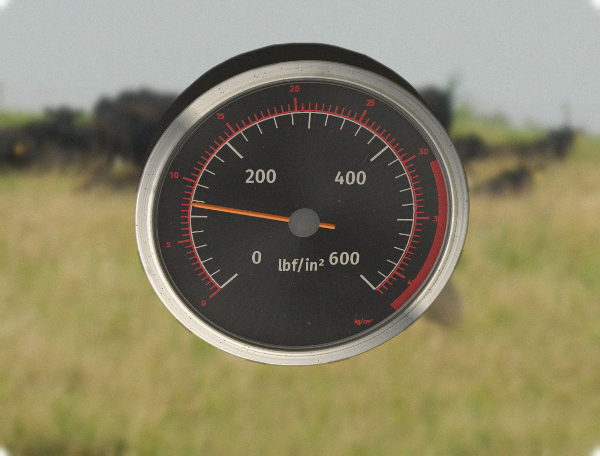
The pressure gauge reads 120 psi
